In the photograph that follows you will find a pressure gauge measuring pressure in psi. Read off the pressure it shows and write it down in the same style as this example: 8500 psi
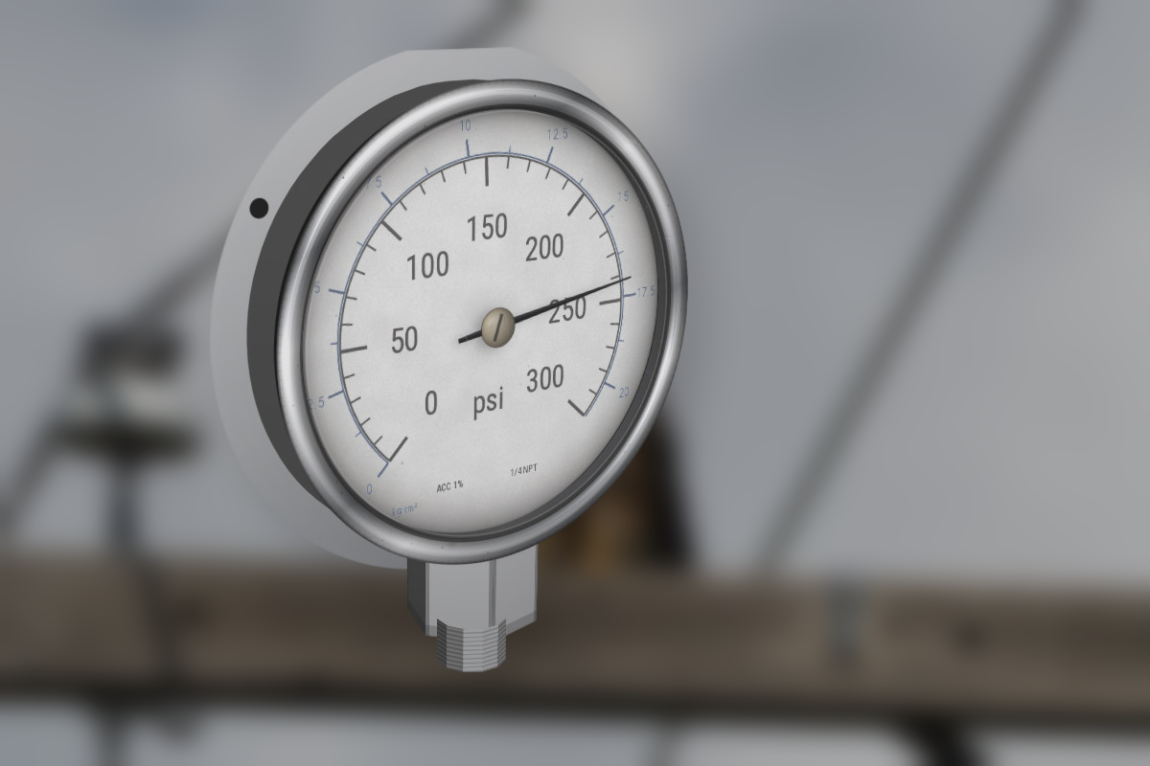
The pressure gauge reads 240 psi
